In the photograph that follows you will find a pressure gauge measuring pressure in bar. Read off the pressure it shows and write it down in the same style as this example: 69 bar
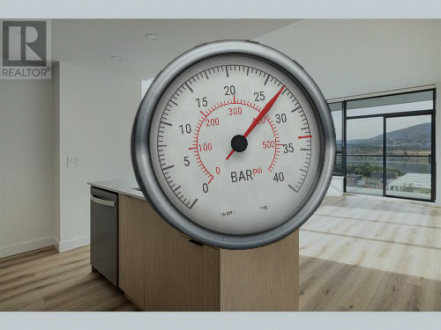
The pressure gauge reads 27 bar
